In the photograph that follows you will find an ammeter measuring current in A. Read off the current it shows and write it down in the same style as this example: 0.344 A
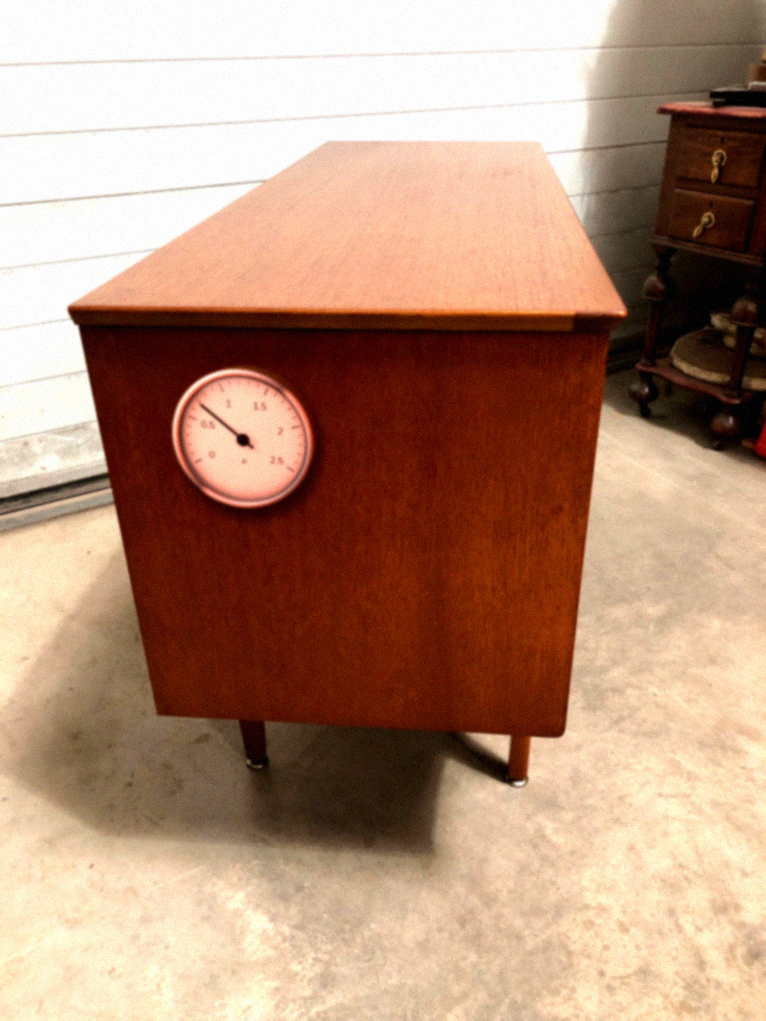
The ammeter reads 0.7 A
